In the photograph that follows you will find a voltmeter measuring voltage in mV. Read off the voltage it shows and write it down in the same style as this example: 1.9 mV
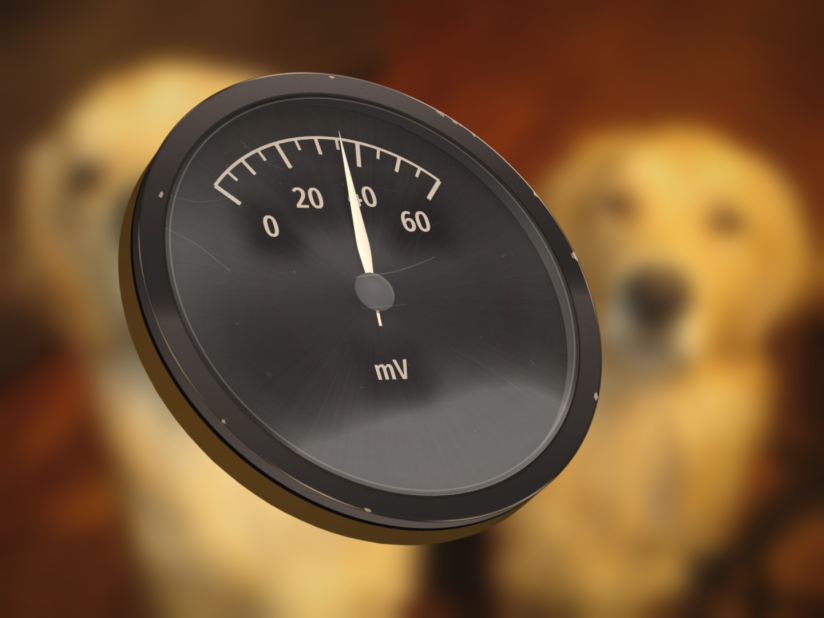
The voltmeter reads 35 mV
